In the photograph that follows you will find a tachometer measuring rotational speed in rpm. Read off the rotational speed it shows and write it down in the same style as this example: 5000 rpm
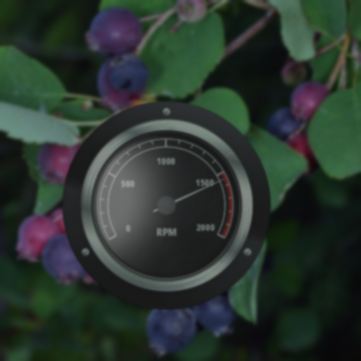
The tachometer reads 1550 rpm
